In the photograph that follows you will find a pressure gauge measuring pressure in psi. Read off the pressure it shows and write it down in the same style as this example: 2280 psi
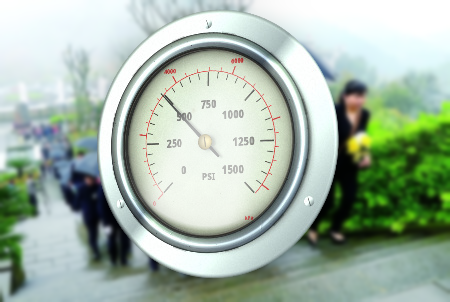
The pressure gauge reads 500 psi
